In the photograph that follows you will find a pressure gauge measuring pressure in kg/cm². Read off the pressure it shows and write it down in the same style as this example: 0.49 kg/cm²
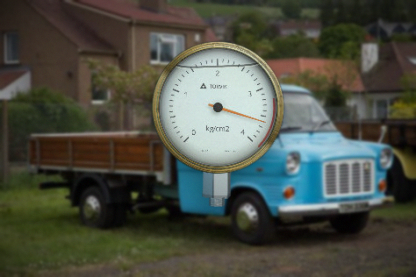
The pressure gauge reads 3.6 kg/cm²
